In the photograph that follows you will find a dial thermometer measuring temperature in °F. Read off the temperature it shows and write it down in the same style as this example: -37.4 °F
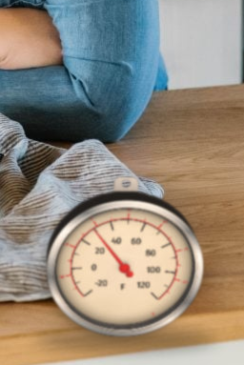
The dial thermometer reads 30 °F
